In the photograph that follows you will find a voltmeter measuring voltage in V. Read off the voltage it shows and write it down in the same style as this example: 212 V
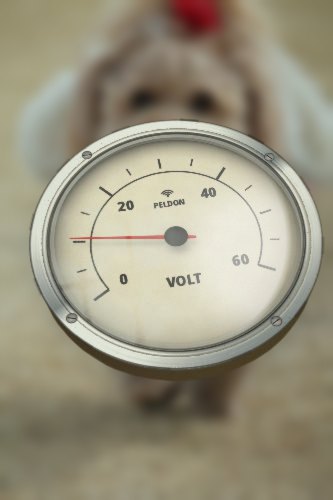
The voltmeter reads 10 V
